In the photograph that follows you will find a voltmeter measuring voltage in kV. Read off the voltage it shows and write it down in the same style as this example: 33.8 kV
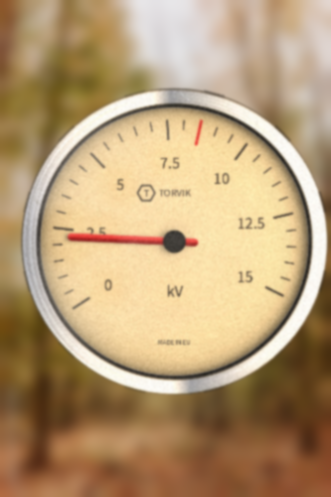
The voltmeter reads 2.25 kV
